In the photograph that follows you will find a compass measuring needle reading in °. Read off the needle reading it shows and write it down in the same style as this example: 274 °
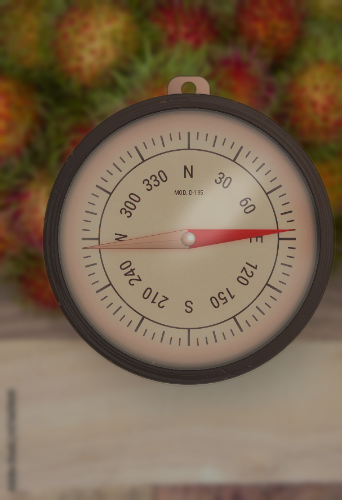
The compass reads 85 °
